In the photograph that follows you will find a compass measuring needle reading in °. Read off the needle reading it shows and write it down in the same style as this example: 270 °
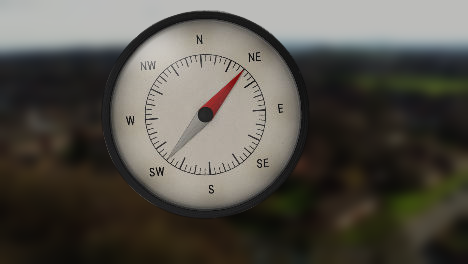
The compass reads 45 °
